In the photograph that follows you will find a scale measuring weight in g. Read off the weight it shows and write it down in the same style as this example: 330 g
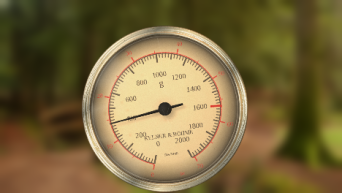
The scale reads 400 g
